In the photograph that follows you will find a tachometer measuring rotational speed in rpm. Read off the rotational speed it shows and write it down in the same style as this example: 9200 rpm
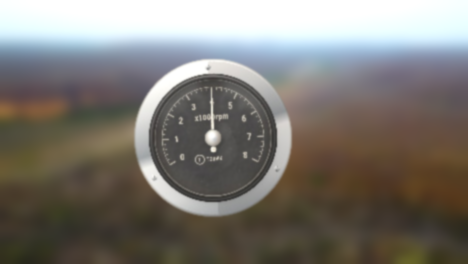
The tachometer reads 4000 rpm
